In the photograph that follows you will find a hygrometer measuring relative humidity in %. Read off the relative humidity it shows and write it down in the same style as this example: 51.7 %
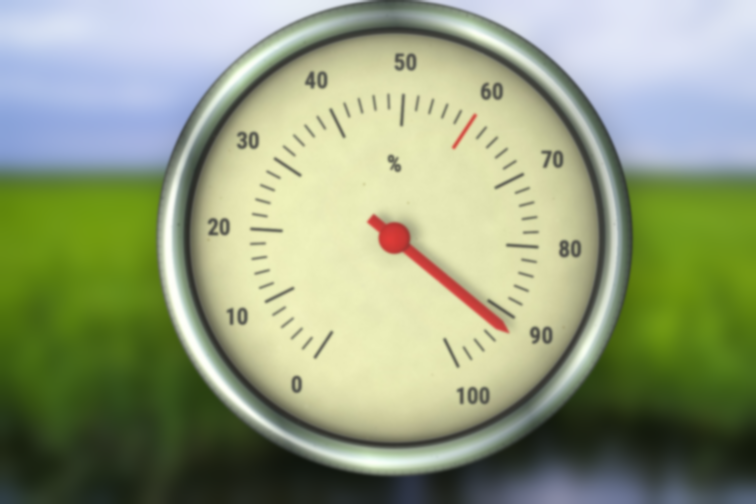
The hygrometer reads 92 %
